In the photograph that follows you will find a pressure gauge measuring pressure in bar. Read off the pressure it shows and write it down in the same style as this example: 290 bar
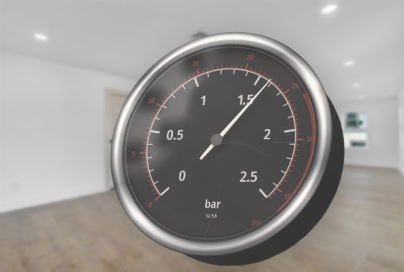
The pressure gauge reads 1.6 bar
